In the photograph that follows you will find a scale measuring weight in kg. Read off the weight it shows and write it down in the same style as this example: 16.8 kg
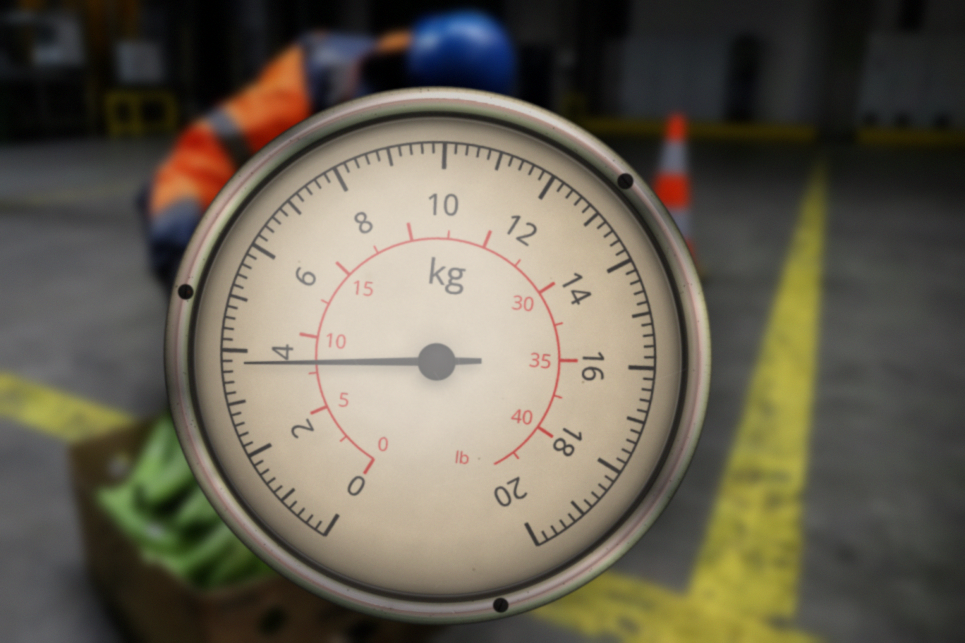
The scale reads 3.8 kg
